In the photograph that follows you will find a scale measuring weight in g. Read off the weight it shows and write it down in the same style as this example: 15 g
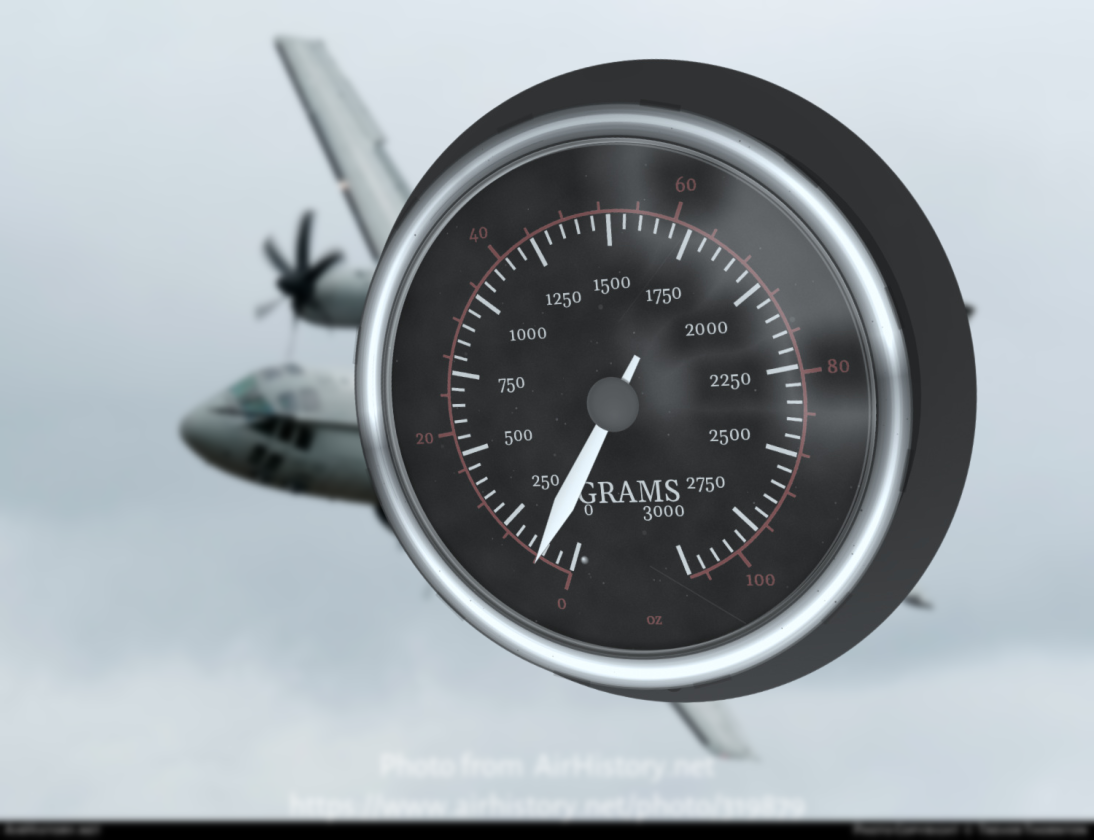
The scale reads 100 g
